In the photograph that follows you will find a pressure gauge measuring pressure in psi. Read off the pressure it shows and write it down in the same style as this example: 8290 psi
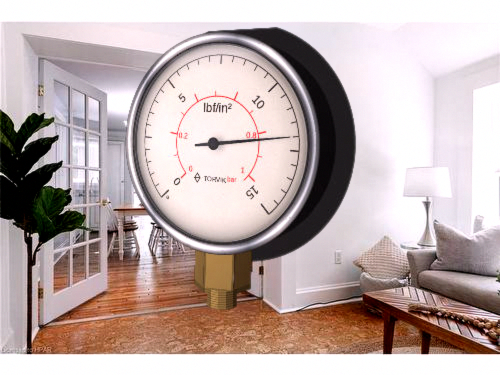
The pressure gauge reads 12 psi
